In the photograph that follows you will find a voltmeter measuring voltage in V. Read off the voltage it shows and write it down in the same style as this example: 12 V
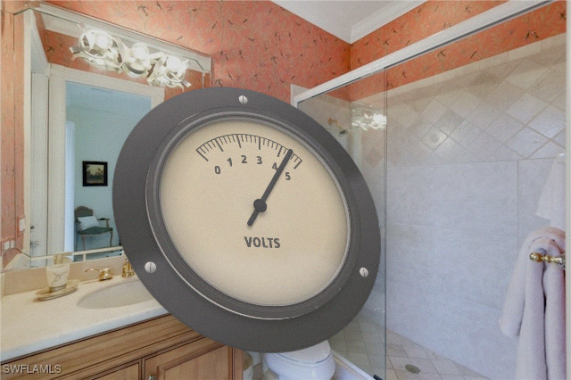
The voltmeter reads 4.4 V
